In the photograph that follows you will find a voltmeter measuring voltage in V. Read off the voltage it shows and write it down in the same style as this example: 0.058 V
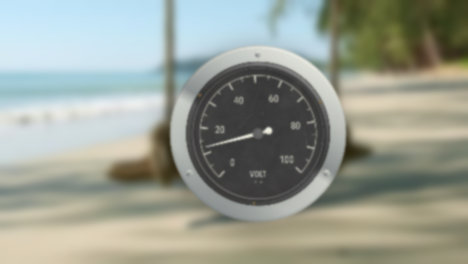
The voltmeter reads 12.5 V
